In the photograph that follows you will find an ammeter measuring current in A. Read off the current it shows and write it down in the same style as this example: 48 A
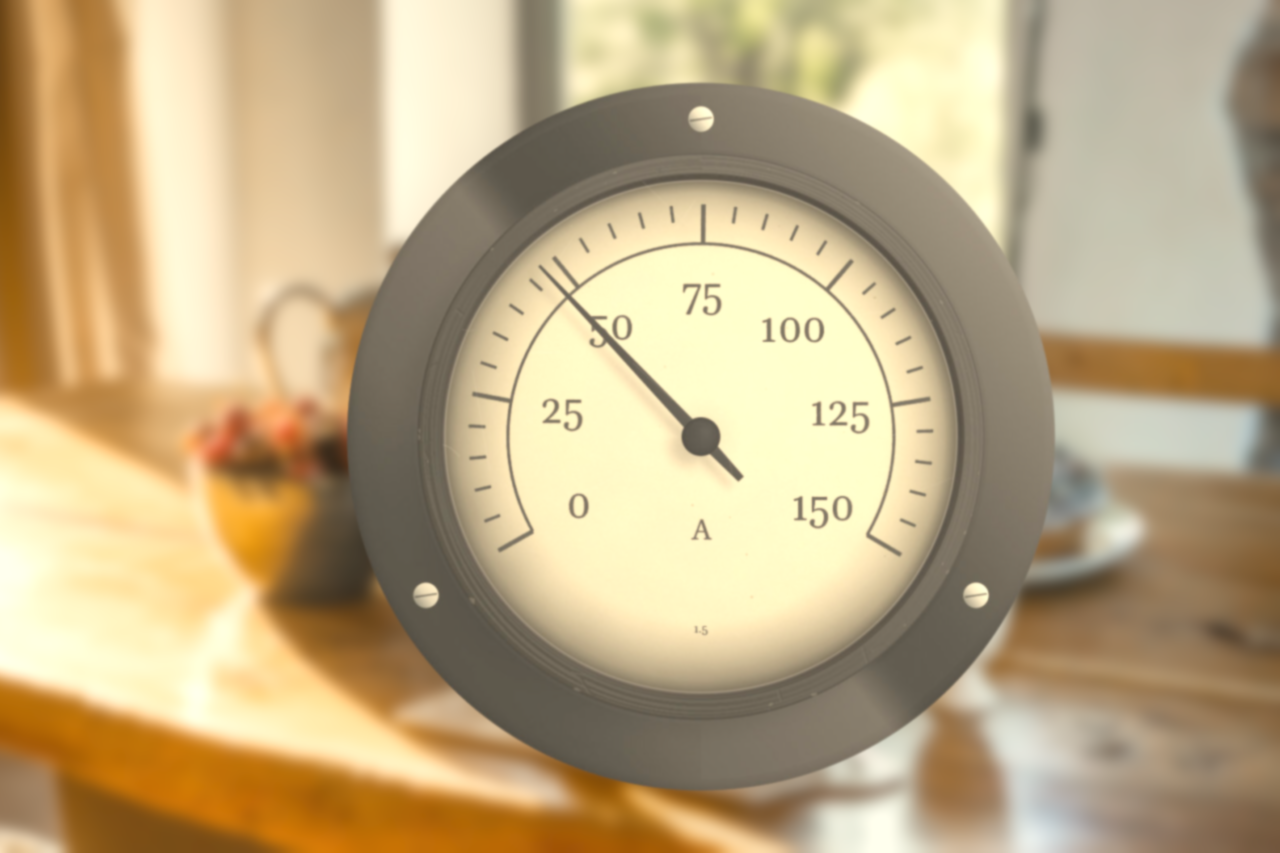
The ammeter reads 47.5 A
